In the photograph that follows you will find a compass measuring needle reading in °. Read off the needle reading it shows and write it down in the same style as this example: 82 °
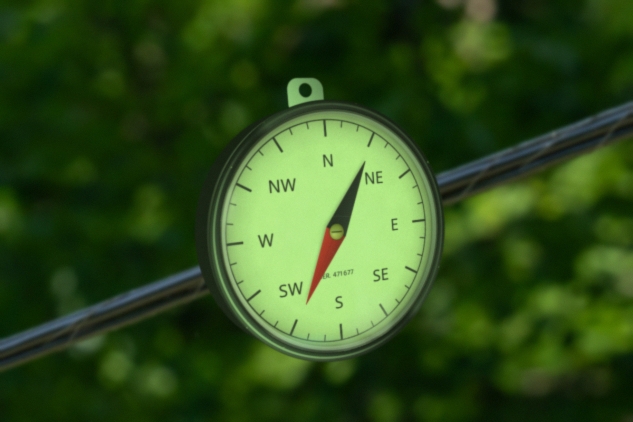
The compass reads 210 °
